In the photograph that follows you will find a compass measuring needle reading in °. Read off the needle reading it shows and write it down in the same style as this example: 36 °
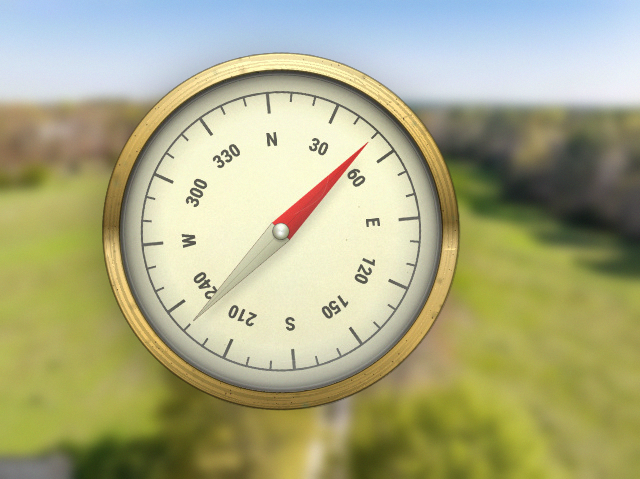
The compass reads 50 °
